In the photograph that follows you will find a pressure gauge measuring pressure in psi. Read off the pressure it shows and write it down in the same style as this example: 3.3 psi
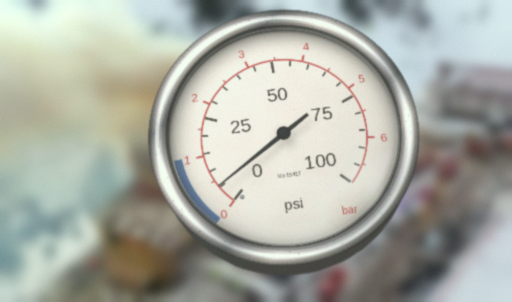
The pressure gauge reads 5 psi
